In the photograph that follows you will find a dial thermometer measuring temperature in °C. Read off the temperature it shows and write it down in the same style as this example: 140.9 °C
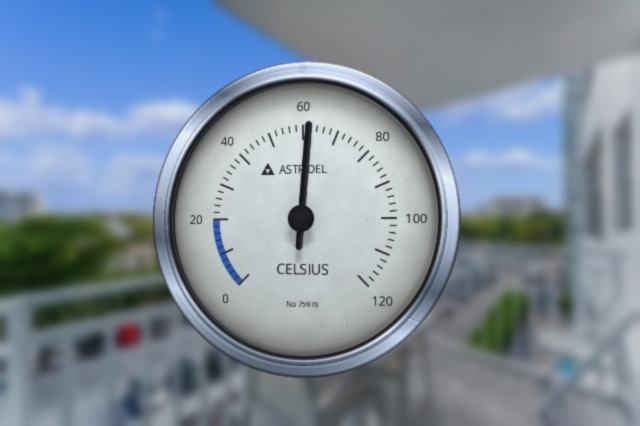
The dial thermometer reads 62 °C
